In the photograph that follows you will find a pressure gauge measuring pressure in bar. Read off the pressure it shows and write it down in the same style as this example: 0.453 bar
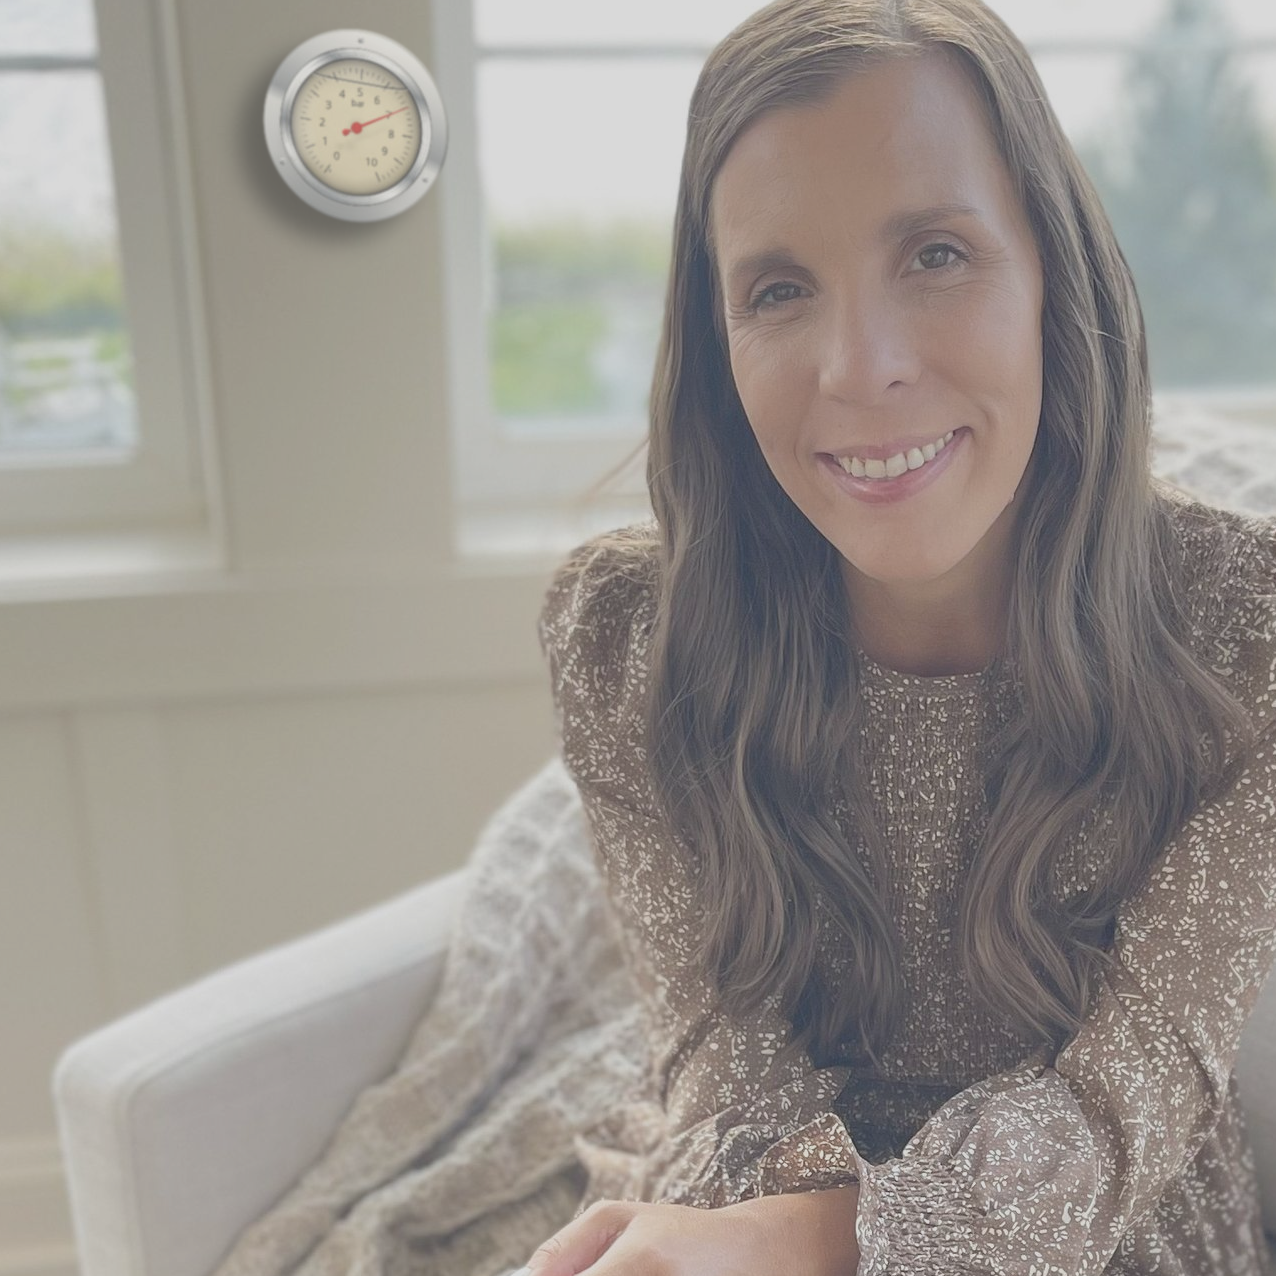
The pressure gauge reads 7 bar
